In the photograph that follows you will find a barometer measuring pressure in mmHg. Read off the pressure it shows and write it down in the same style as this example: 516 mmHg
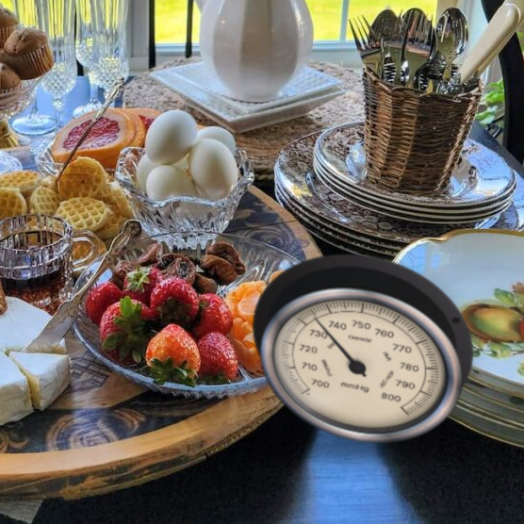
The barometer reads 735 mmHg
